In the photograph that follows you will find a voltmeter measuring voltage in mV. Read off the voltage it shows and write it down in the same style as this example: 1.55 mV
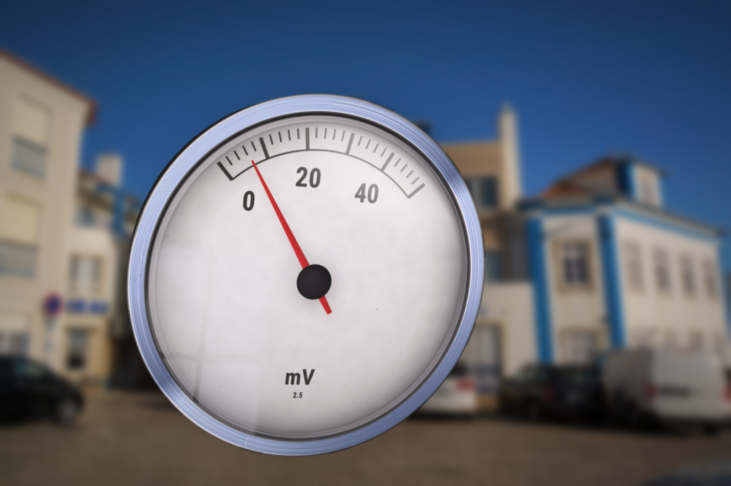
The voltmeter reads 6 mV
